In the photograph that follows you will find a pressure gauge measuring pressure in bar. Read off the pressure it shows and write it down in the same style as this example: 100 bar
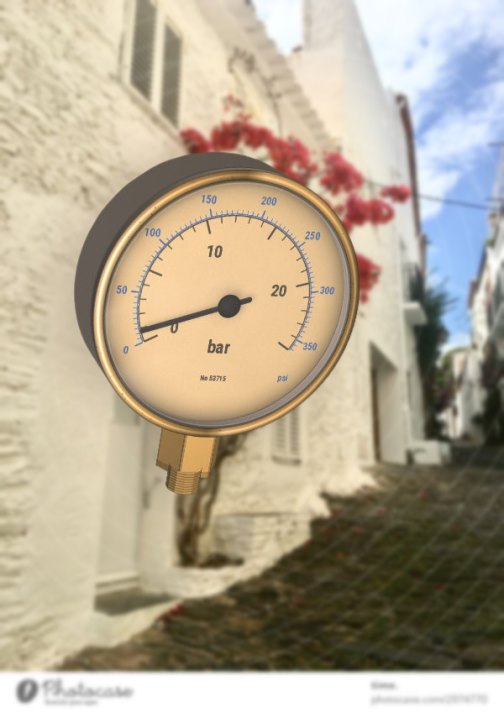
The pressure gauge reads 1 bar
